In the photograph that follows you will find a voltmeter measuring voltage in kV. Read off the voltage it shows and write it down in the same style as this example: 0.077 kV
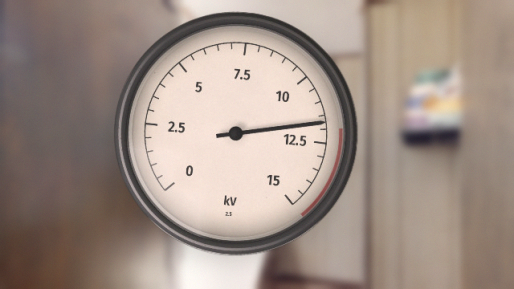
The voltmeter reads 11.75 kV
